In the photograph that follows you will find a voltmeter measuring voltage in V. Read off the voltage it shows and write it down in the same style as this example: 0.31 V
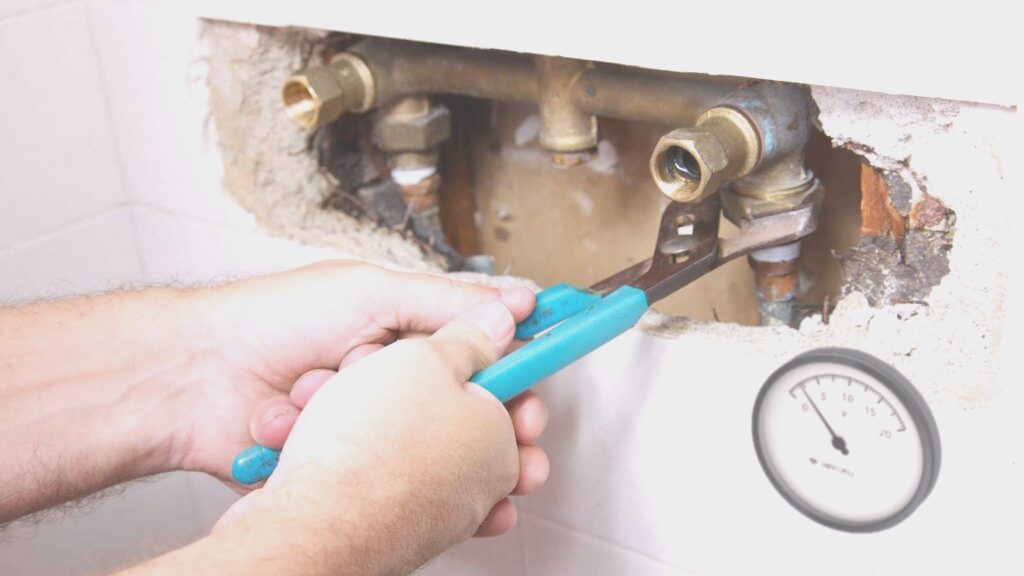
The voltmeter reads 2.5 V
